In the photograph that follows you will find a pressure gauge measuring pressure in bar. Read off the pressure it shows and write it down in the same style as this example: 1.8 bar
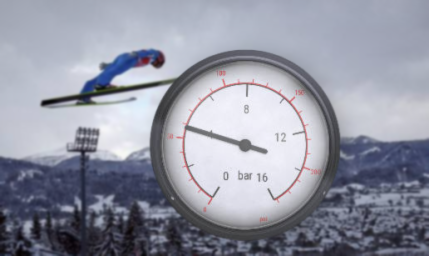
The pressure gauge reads 4 bar
